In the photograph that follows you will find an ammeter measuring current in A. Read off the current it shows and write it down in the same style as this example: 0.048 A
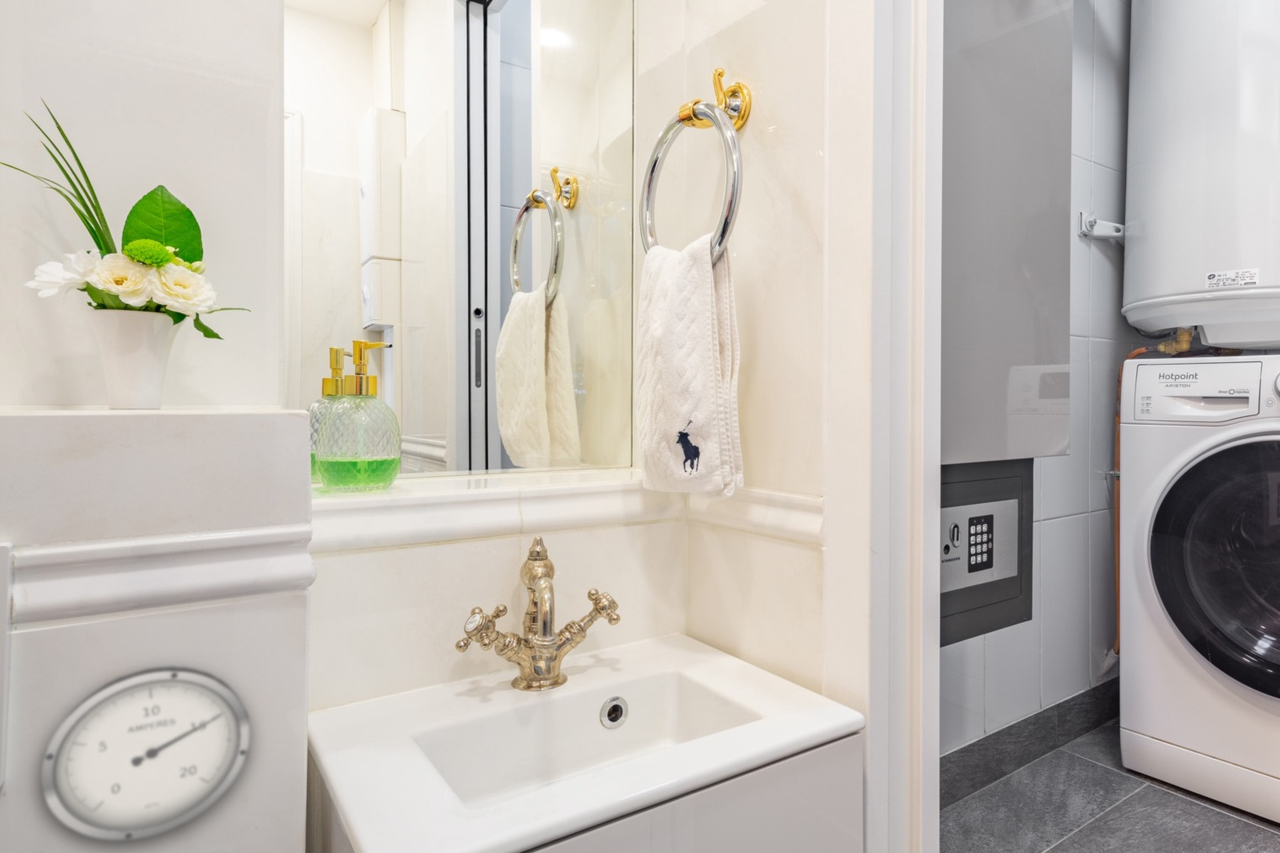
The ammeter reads 15 A
